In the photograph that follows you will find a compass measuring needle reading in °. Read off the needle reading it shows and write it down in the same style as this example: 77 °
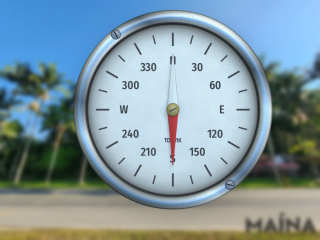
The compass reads 180 °
